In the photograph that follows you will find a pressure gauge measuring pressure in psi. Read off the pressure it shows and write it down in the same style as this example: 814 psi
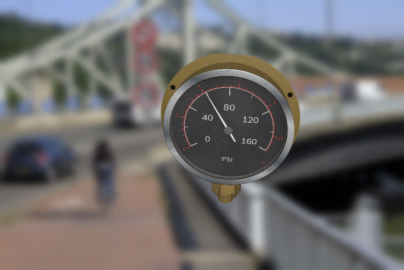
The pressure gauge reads 60 psi
